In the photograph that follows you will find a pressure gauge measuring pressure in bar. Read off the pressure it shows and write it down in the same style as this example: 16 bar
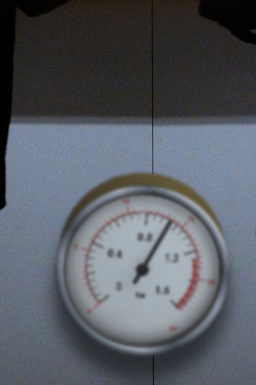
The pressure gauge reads 0.95 bar
